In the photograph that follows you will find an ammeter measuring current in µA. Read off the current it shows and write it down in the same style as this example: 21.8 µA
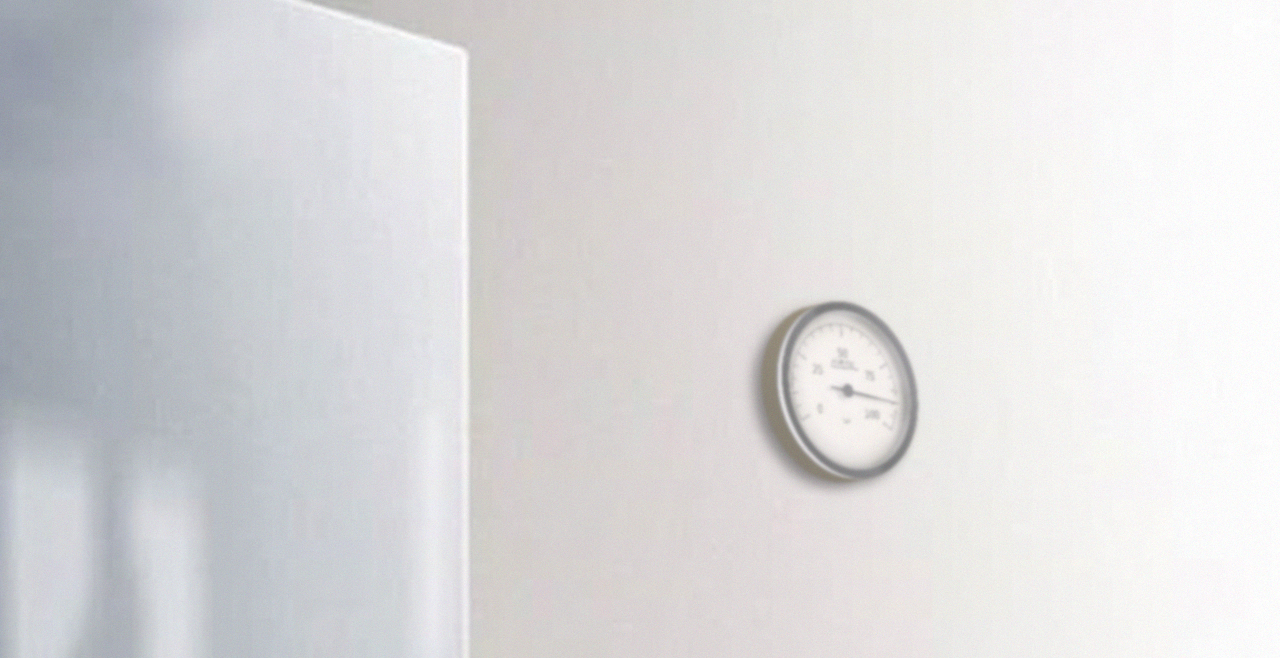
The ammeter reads 90 µA
